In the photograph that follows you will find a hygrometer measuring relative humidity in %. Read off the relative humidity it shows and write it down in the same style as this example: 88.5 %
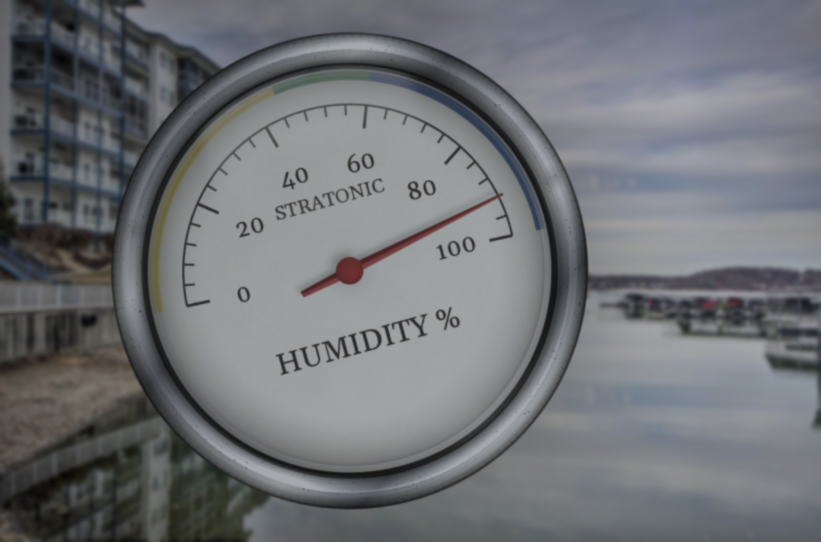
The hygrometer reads 92 %
